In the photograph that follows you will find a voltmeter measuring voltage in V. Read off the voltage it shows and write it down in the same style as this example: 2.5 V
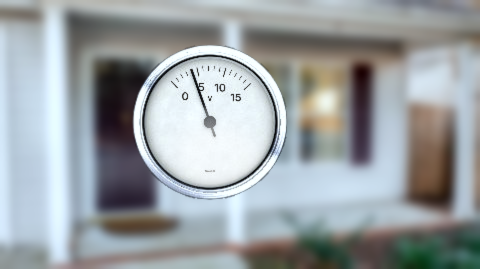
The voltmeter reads 4 V
